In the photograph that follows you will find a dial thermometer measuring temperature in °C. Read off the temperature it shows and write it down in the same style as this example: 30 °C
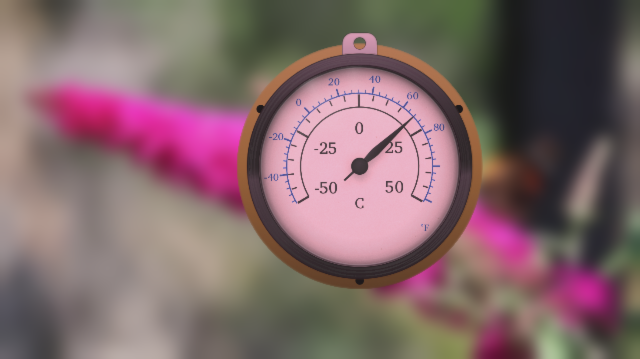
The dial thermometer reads 20 °C
